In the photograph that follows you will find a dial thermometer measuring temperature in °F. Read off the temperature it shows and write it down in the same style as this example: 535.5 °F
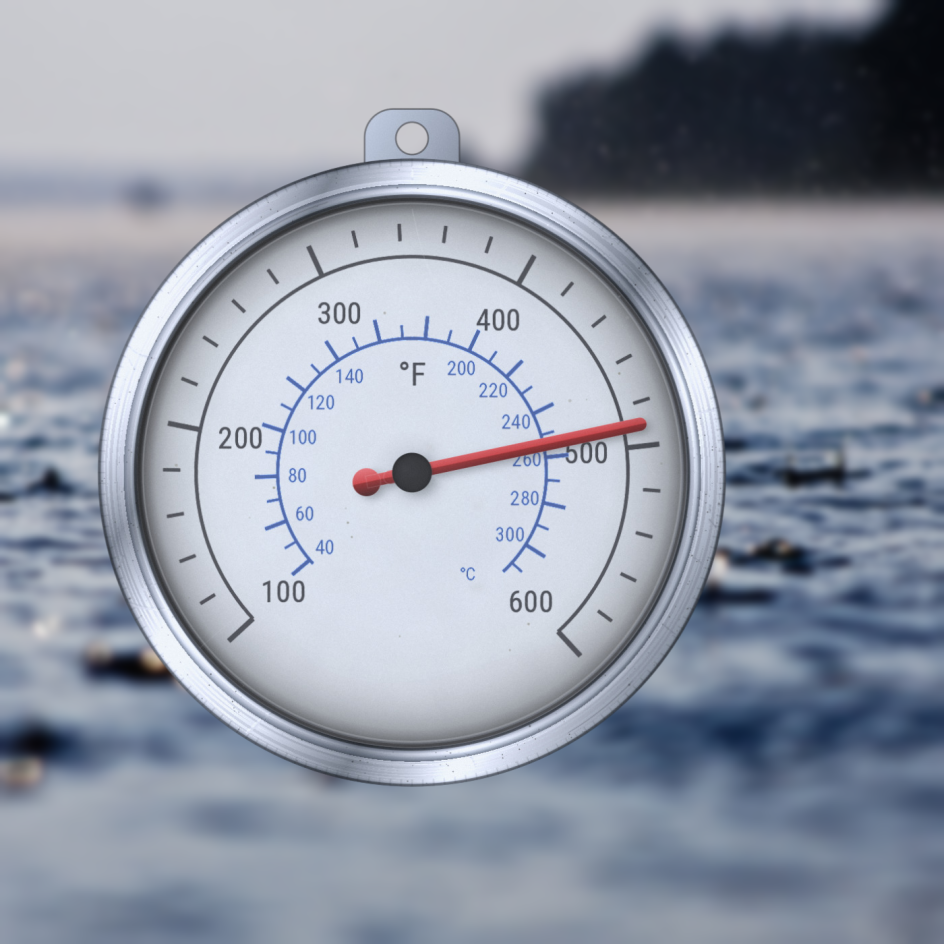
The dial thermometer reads 490 °F
